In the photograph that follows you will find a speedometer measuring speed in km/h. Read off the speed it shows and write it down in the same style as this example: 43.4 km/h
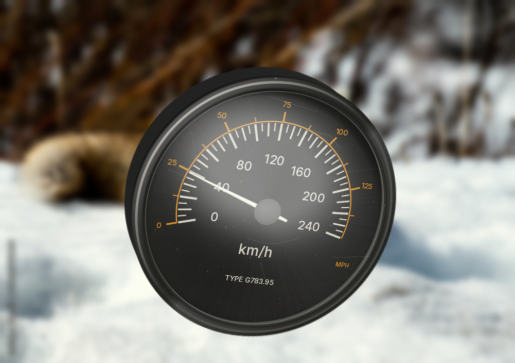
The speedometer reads 40 km/h
